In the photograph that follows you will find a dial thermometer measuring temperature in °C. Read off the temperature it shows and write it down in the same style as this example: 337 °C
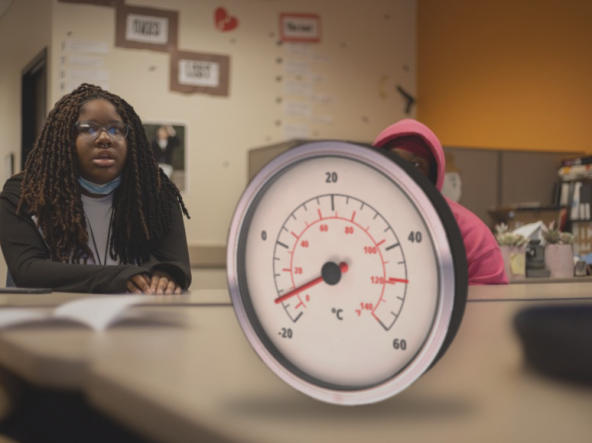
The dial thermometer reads -14 °C
